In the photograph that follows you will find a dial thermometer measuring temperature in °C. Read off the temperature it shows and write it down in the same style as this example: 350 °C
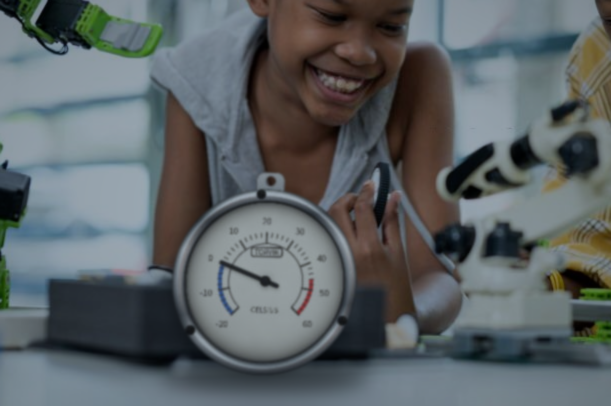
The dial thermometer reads 0 °C
